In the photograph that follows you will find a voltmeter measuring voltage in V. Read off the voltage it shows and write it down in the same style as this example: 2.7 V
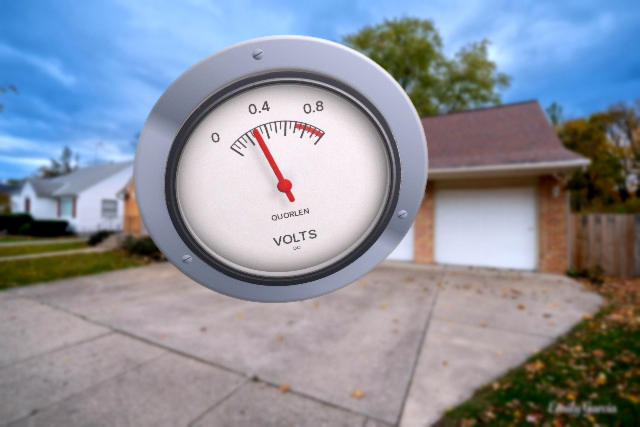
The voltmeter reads 0.3 V
